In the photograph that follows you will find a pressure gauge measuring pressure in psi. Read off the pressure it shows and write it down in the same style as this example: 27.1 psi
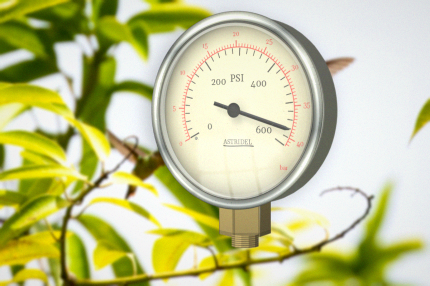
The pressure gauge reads 560 psi
